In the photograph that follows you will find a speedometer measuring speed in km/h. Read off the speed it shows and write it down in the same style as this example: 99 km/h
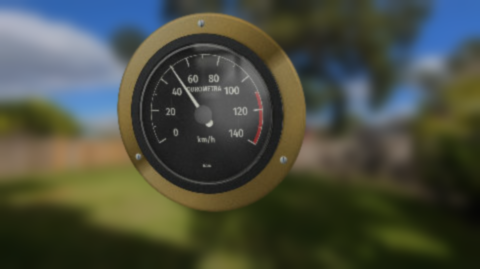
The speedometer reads 50 km/h
